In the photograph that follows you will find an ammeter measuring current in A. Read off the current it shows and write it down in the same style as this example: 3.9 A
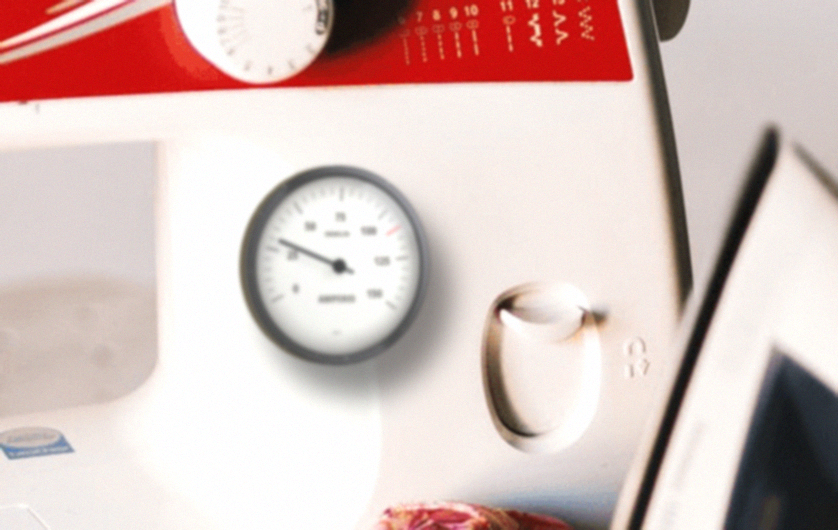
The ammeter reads 30 A
